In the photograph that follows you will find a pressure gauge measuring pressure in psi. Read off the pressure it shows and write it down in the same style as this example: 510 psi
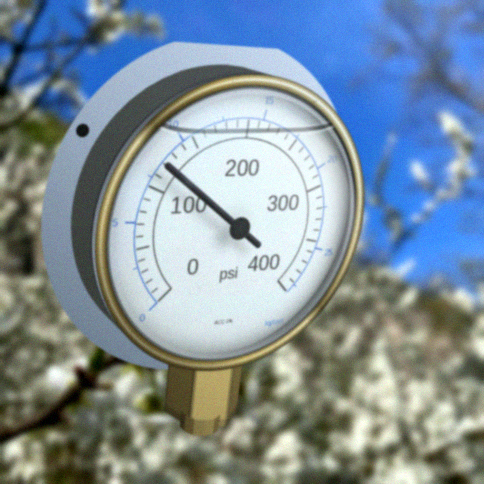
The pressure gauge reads 120 psi
